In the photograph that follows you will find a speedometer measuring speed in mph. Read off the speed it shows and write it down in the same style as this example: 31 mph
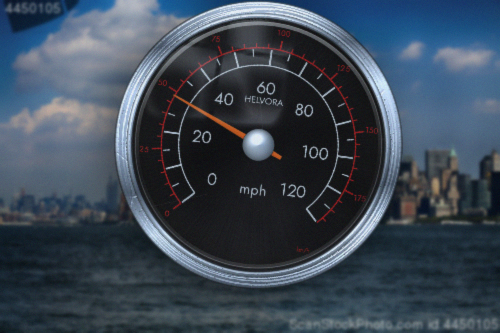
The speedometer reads 30 mph
